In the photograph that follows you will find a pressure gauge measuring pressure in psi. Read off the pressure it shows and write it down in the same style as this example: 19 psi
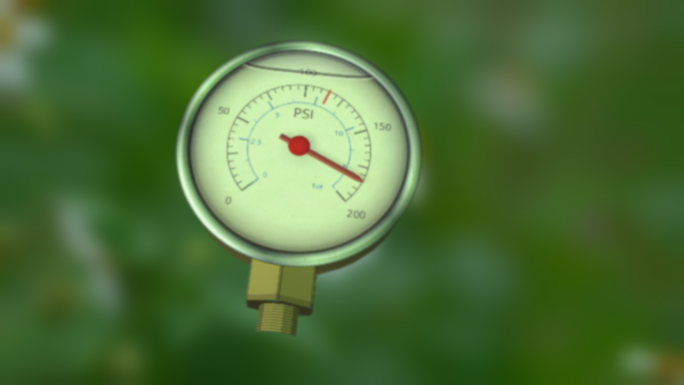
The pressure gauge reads 185 psi
